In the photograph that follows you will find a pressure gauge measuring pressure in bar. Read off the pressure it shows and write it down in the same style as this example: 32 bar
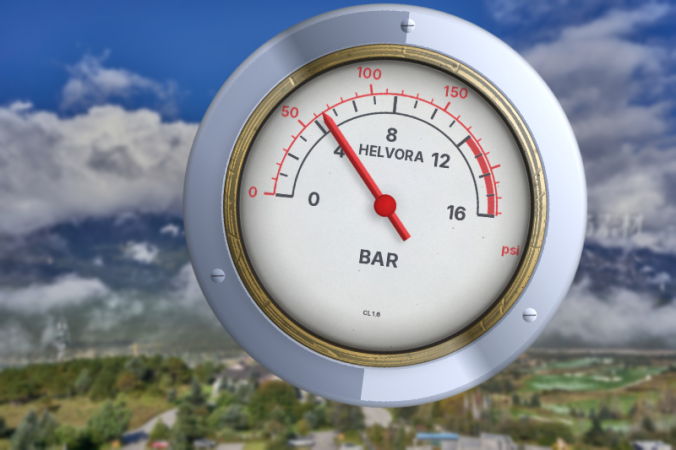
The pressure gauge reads 4.5 bar
